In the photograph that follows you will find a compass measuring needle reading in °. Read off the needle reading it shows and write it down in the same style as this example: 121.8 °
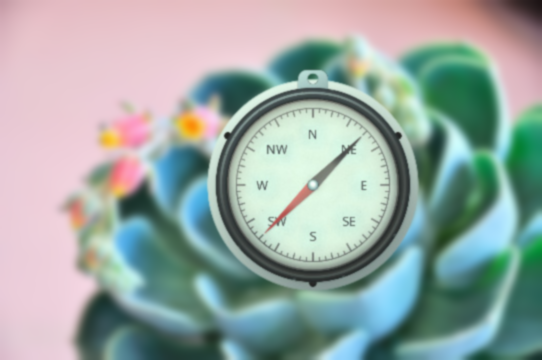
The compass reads 225 °
